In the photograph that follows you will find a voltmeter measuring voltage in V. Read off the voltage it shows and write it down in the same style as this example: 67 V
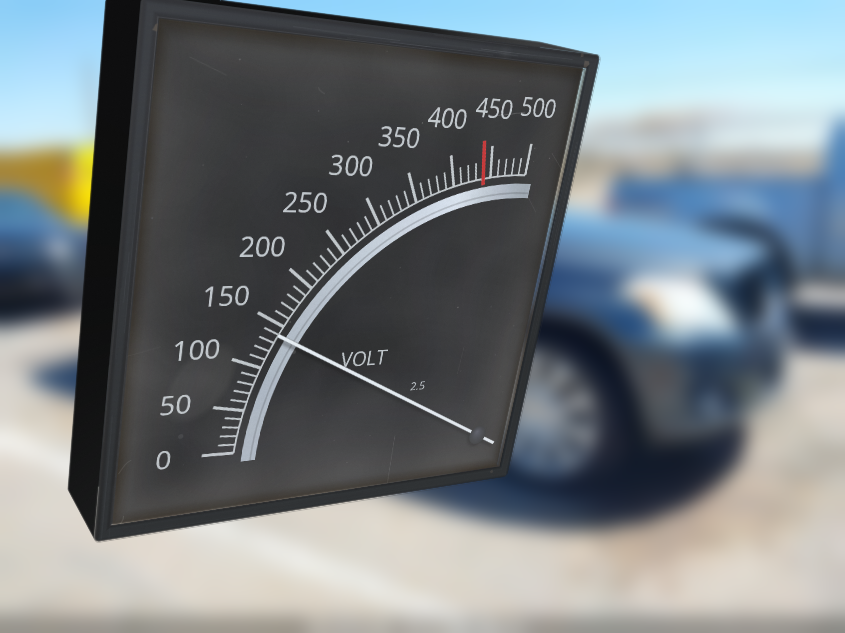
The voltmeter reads 140 V
